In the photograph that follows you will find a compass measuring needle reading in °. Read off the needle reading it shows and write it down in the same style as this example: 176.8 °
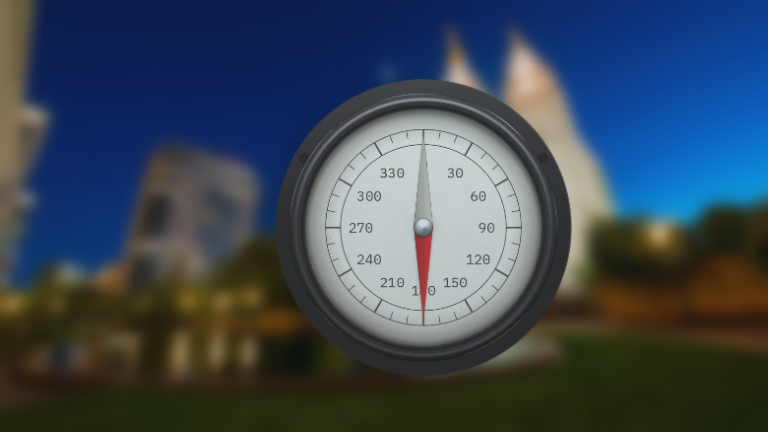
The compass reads 180 °
